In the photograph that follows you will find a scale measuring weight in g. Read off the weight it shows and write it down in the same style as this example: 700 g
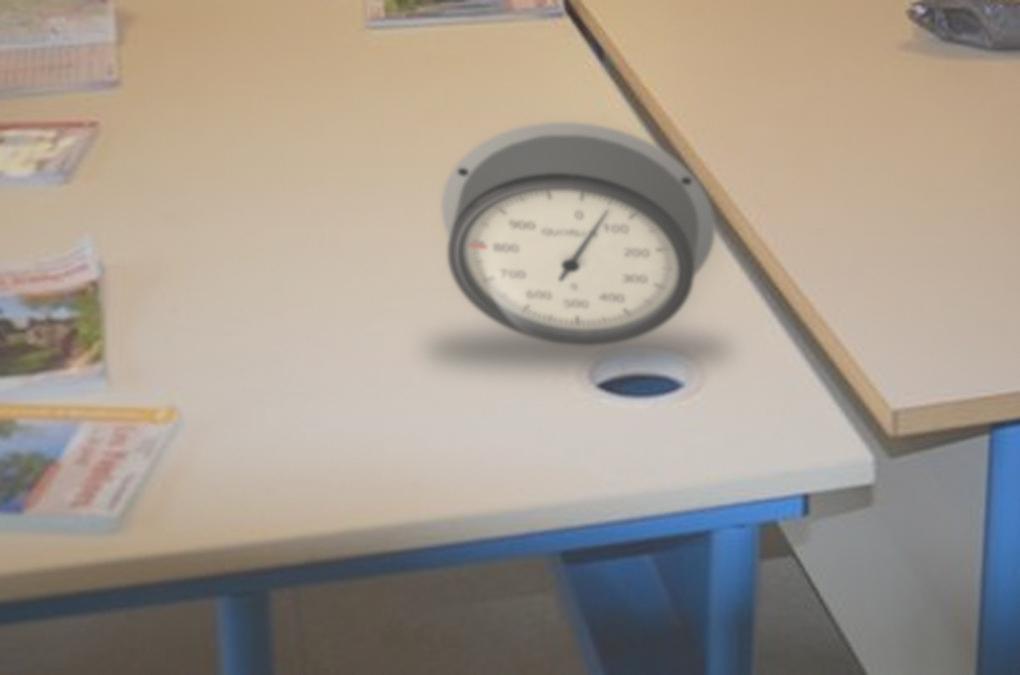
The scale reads 50 g
